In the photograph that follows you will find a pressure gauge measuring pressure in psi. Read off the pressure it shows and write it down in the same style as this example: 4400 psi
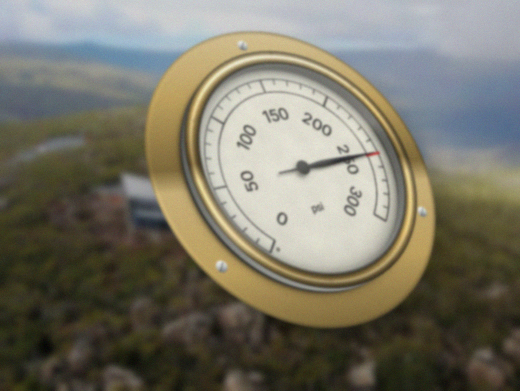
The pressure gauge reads 250 psi
